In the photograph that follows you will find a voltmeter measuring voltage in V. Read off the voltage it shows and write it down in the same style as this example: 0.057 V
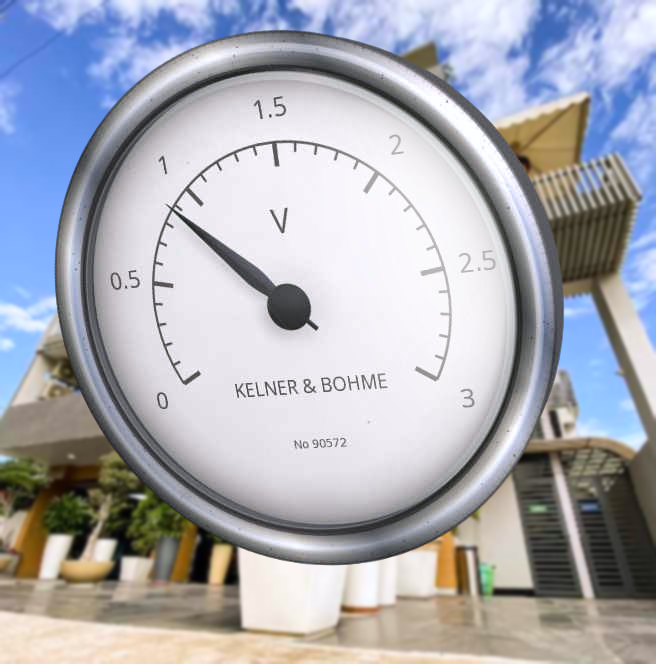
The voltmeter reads 0.9 V
